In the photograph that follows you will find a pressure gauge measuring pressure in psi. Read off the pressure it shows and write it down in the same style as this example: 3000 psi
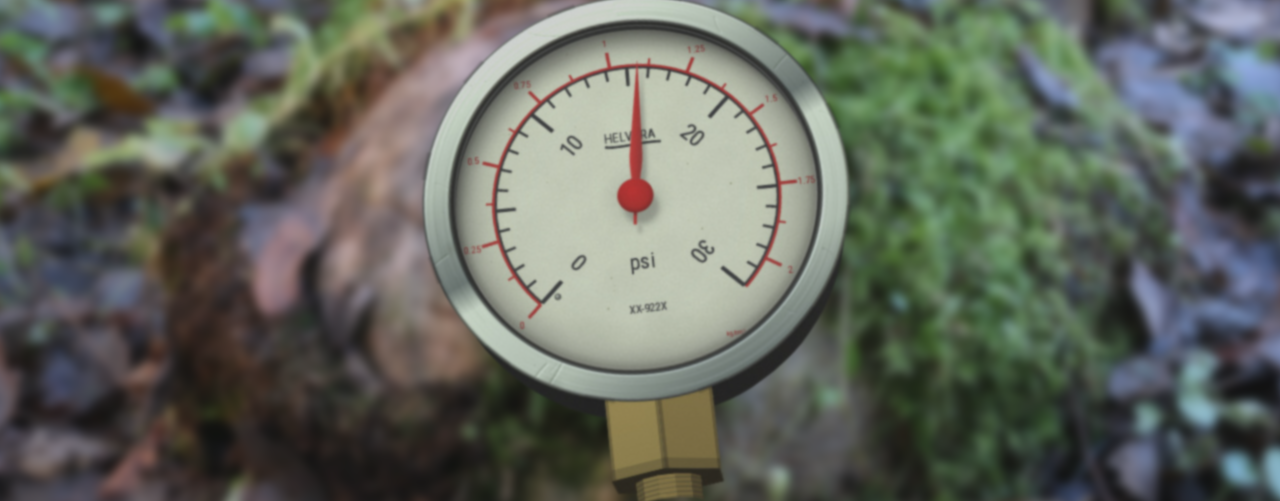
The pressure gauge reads 15.5 psi
